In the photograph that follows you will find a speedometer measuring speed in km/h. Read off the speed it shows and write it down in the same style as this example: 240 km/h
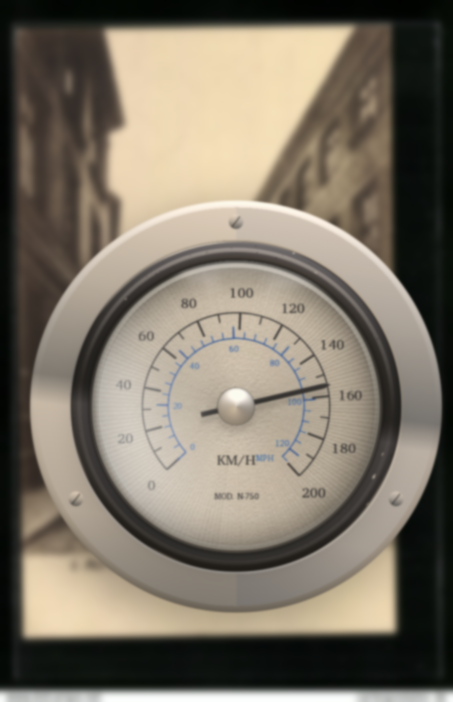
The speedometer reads 155 km/h
